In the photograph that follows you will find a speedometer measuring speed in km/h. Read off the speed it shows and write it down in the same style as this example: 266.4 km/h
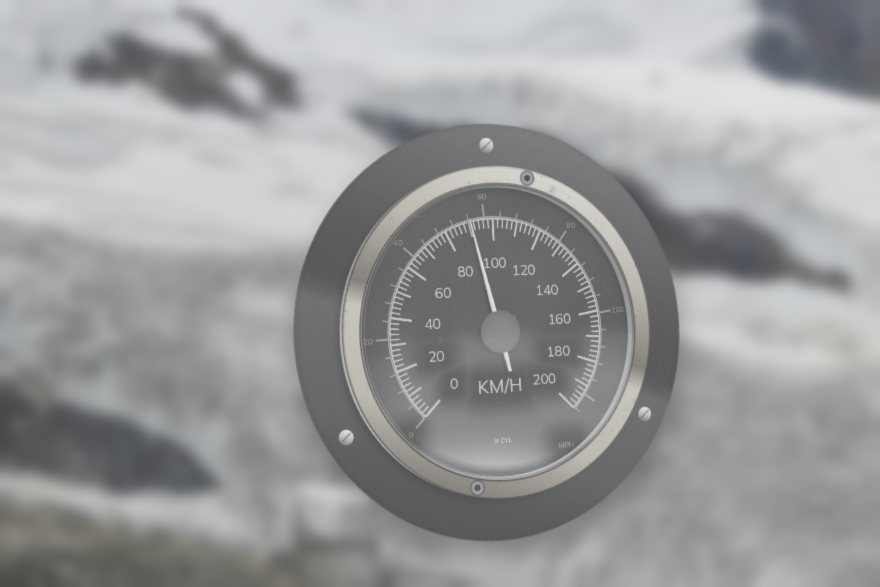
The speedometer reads 90 km/h
